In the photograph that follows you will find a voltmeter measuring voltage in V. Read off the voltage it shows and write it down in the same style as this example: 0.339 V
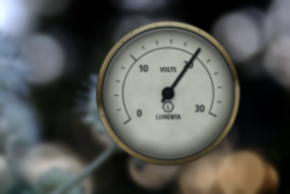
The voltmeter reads 20 V
